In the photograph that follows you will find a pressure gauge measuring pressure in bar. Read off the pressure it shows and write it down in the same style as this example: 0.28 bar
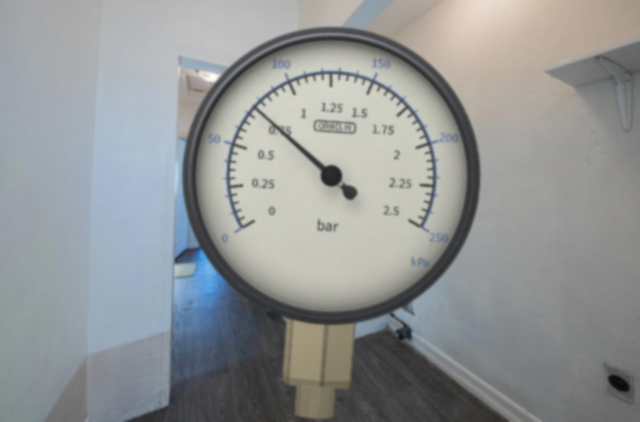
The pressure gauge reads 0.75 bar
